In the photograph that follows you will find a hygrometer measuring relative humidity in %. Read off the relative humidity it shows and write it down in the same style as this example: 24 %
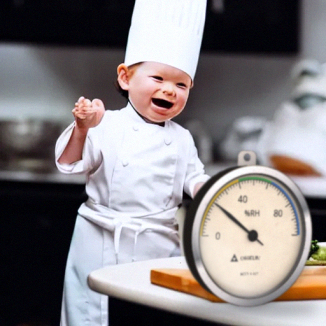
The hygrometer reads 20 %
